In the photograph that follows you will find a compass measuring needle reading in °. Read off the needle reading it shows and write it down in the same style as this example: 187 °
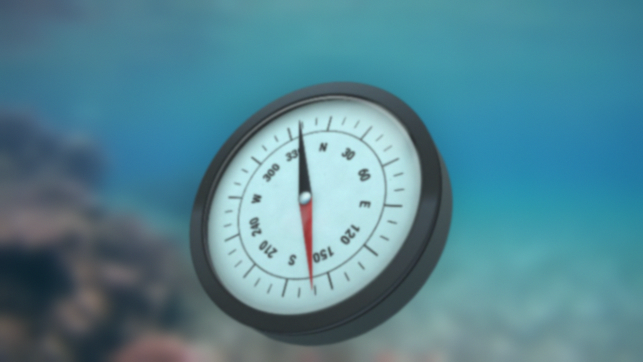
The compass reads 160 °
